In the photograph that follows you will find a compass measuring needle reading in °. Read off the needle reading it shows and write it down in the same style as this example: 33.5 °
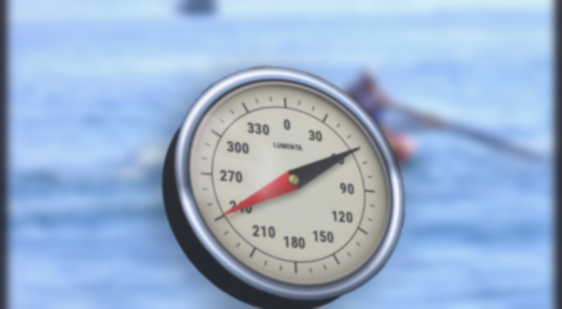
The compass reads 240 °
